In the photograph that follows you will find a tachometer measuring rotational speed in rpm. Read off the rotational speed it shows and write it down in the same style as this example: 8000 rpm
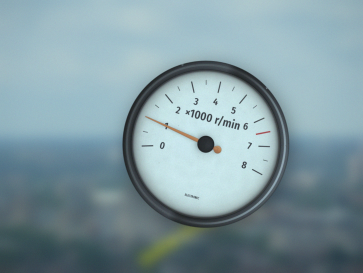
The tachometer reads 1000 rpm
